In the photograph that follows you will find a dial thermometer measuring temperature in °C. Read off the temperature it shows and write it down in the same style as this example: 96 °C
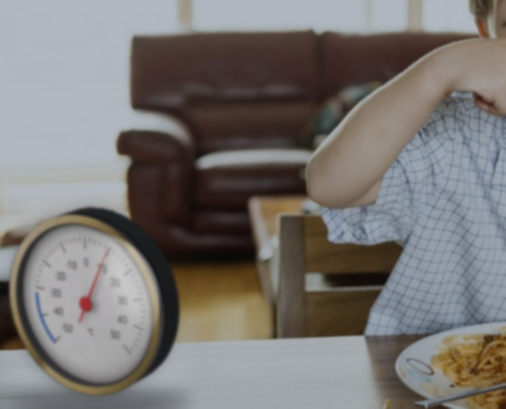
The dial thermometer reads 10 °C
